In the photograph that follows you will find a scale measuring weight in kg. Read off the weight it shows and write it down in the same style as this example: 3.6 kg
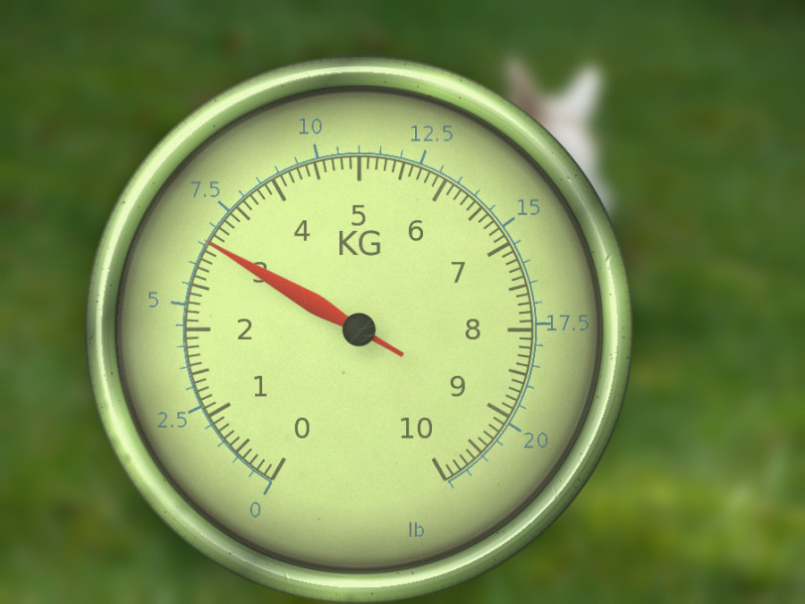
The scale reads 3 kg
